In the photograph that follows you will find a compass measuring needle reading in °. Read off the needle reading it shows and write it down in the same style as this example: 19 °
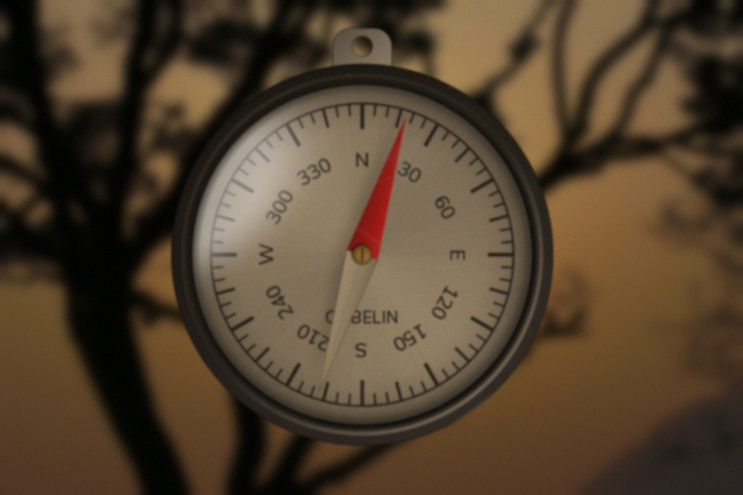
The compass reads 17.5 °
